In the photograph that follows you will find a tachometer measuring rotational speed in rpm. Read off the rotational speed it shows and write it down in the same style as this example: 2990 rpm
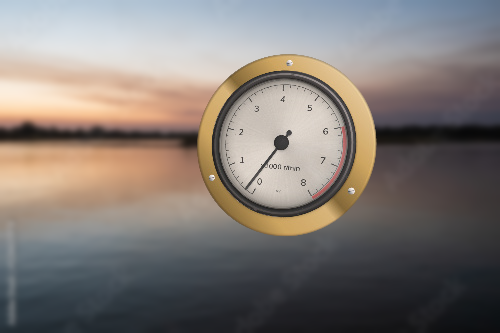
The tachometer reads 200 rpm
